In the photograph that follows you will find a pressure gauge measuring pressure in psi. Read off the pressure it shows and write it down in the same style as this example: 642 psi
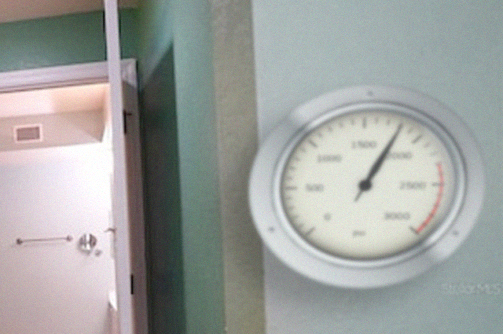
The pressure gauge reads 1800 psi
